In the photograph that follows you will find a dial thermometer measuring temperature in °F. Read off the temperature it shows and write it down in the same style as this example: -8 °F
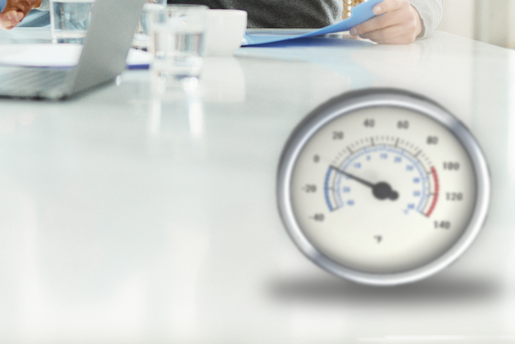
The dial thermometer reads 0 °F
